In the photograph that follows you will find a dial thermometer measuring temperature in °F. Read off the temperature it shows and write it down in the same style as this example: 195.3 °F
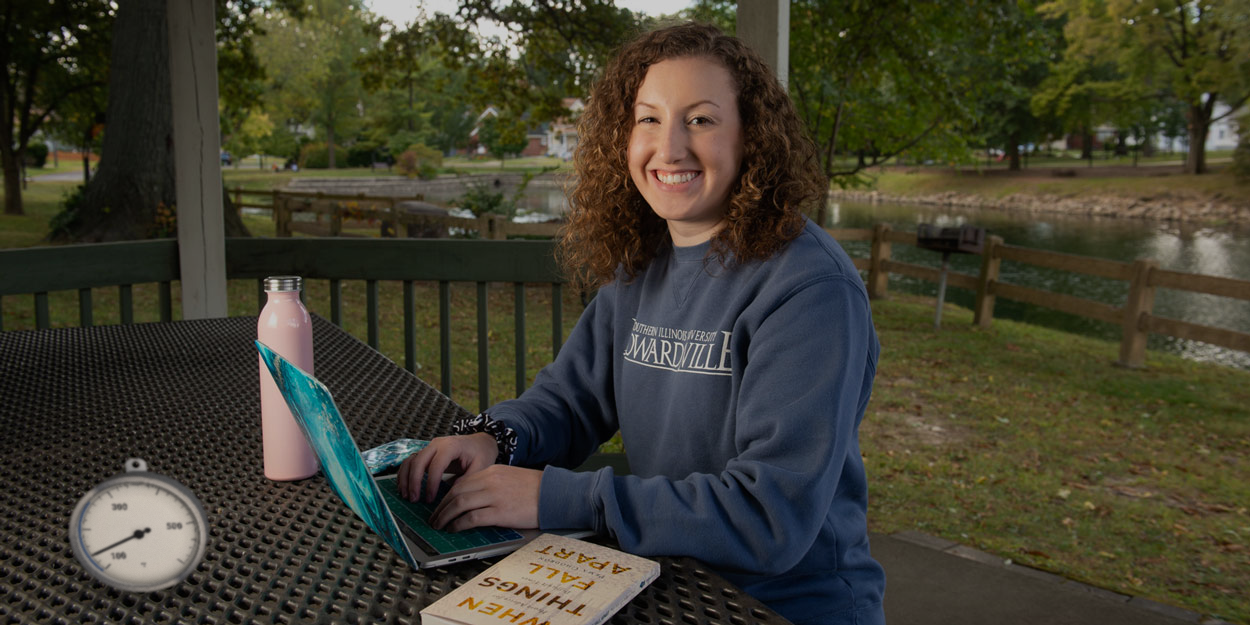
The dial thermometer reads 140 °F
